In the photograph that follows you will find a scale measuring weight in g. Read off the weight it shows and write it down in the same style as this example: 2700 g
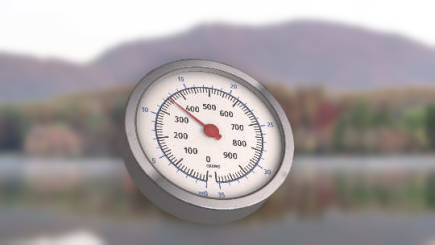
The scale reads 350 g
